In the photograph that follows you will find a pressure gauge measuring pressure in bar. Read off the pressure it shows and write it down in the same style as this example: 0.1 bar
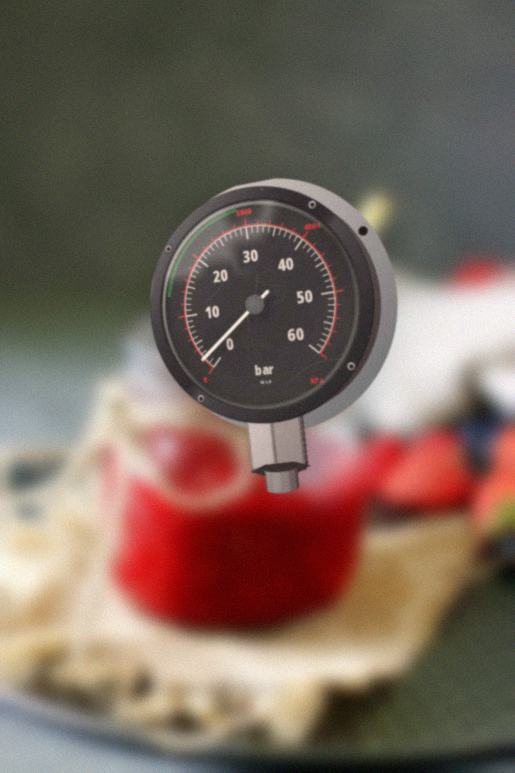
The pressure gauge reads 2 bar
